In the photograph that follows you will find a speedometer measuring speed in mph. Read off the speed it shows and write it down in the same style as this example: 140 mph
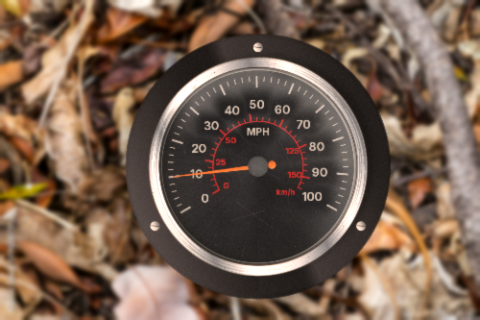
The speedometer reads 10 mph
